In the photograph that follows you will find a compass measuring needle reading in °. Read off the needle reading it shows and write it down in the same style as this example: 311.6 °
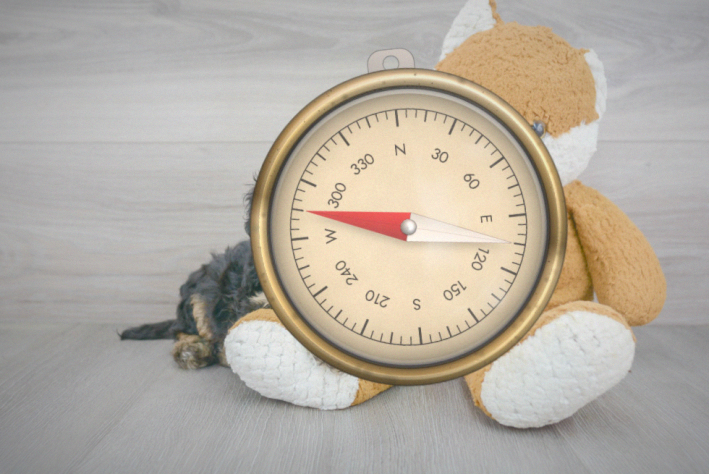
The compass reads 285 °
